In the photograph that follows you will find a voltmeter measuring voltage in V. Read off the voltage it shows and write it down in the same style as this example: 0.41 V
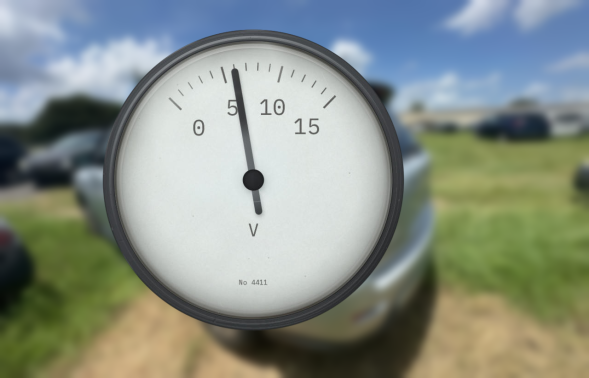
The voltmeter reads 6 V
